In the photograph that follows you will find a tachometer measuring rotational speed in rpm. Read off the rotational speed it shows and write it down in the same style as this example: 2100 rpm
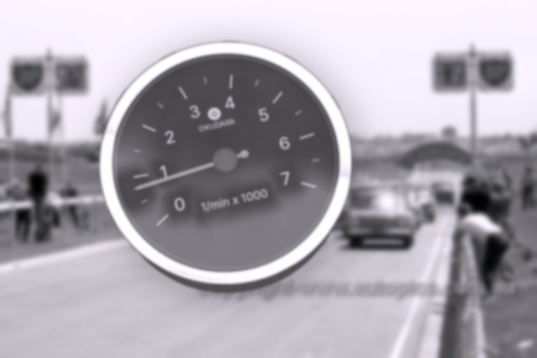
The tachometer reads 750 rpm
